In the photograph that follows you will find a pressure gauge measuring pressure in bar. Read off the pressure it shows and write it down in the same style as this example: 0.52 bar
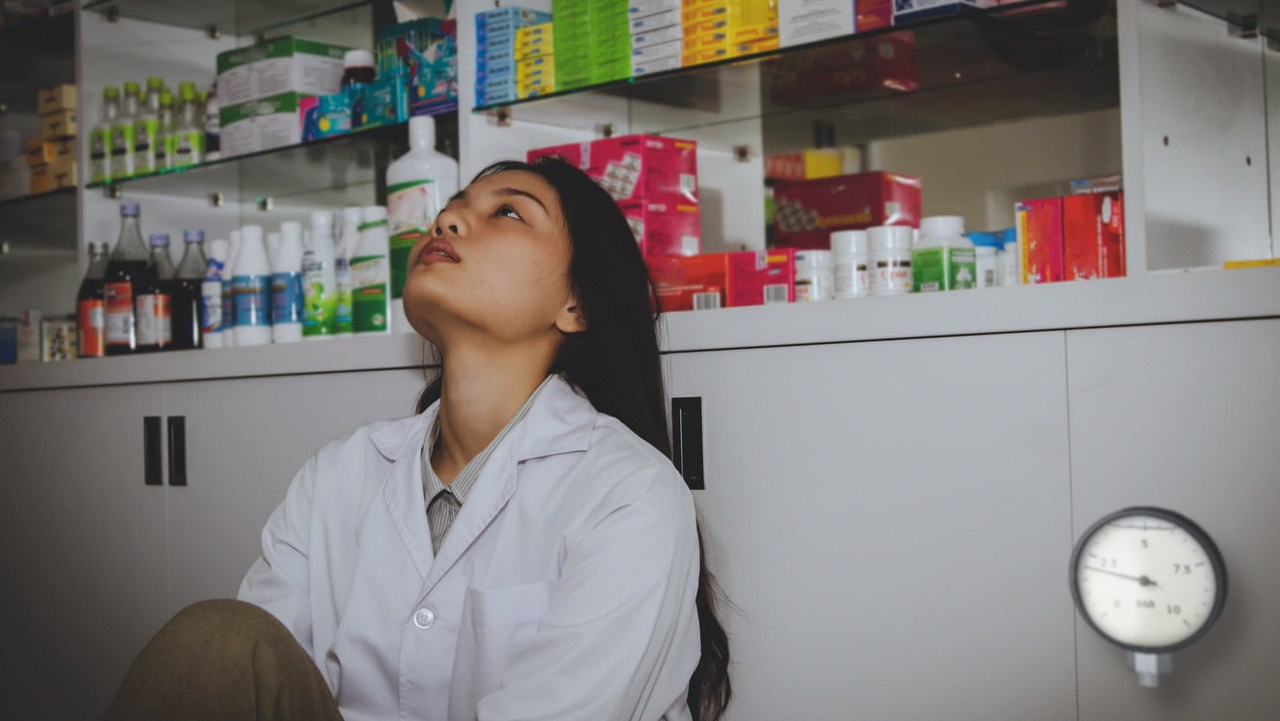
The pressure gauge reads 2 bar
